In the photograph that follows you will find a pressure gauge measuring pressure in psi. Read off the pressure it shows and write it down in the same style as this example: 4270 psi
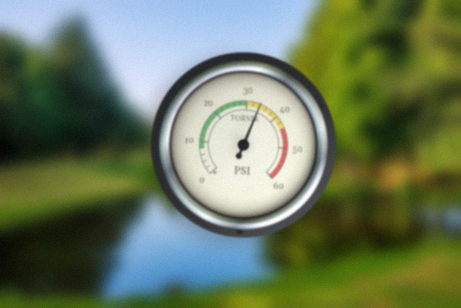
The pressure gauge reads 34 psi
